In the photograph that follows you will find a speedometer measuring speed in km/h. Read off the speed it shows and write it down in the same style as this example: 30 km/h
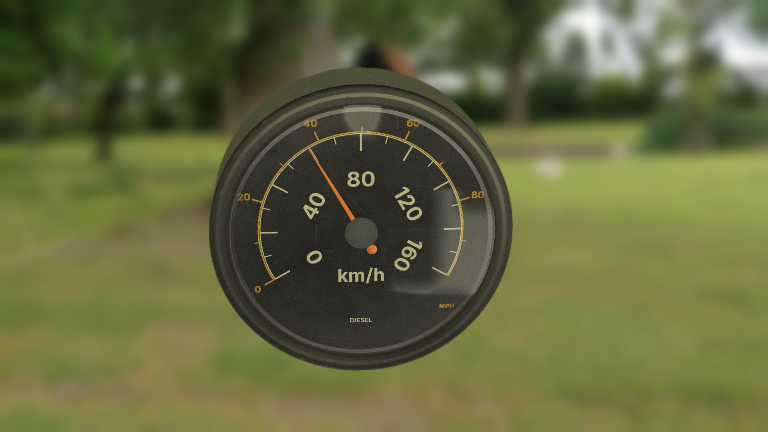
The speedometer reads 60 km/h
